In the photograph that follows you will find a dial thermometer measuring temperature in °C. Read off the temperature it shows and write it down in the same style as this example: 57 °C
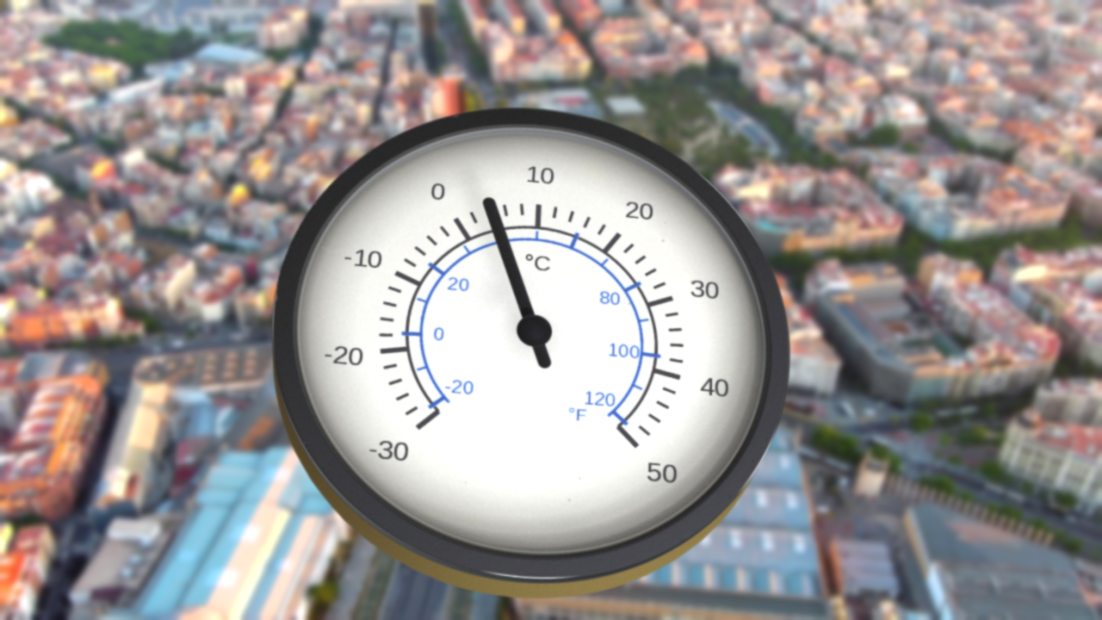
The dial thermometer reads 4 °C
